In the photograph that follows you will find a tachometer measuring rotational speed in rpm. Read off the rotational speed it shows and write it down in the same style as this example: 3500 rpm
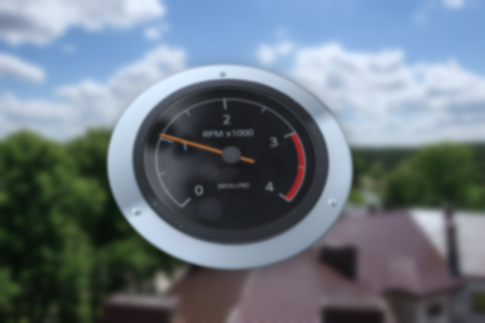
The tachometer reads 1000 rpm
